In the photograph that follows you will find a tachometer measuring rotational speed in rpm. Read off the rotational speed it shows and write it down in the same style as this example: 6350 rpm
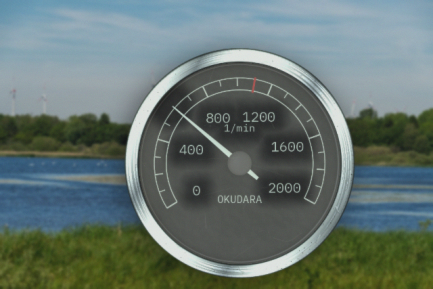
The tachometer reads 600 rpm
